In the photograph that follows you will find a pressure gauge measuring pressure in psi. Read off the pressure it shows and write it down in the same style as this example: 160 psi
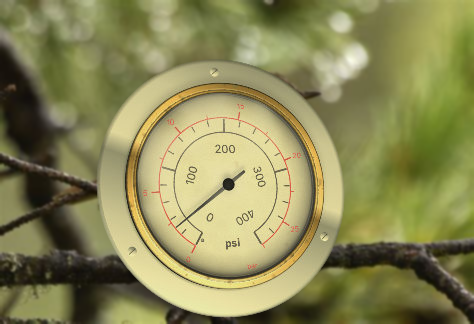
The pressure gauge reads 30 psi
